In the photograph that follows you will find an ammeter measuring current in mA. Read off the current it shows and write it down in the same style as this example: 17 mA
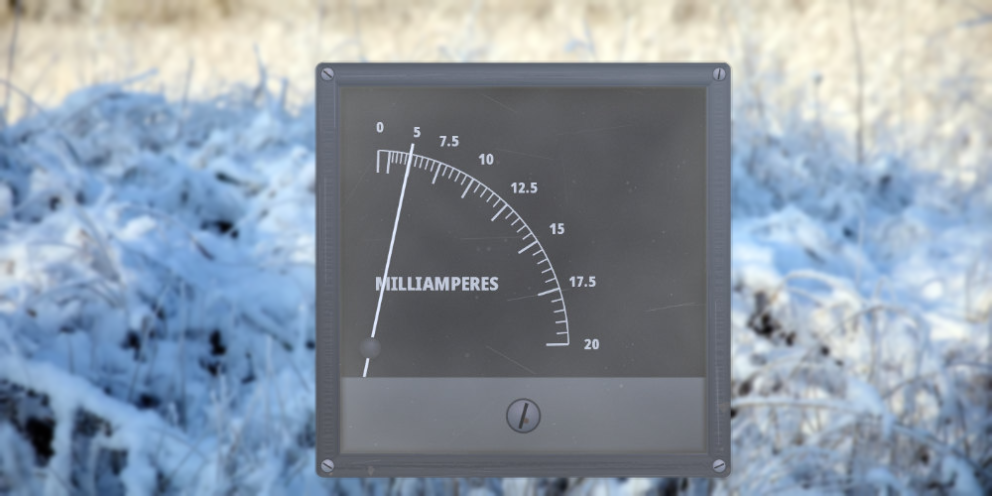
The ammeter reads 5 mA
